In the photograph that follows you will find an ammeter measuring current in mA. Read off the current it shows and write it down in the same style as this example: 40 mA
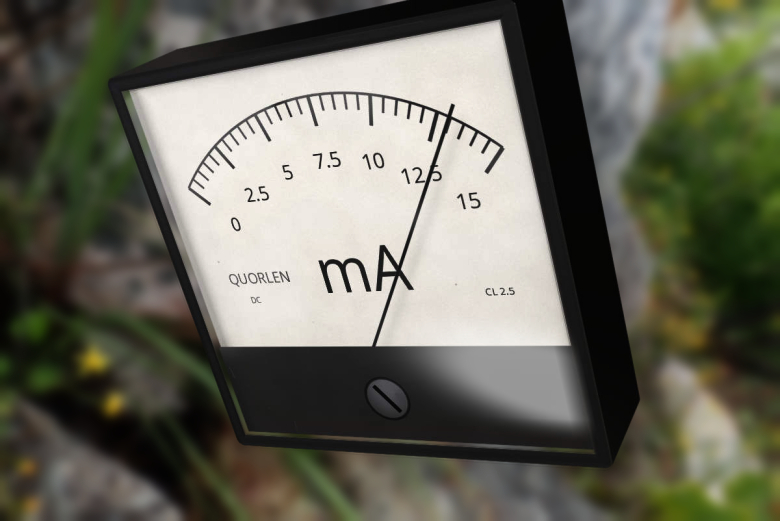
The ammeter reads 13 mA
